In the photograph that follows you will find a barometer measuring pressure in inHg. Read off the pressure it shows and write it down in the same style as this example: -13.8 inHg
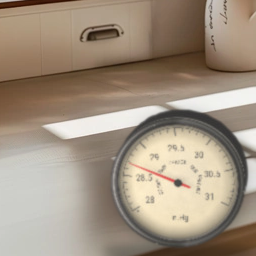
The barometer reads 28.7 inHg
